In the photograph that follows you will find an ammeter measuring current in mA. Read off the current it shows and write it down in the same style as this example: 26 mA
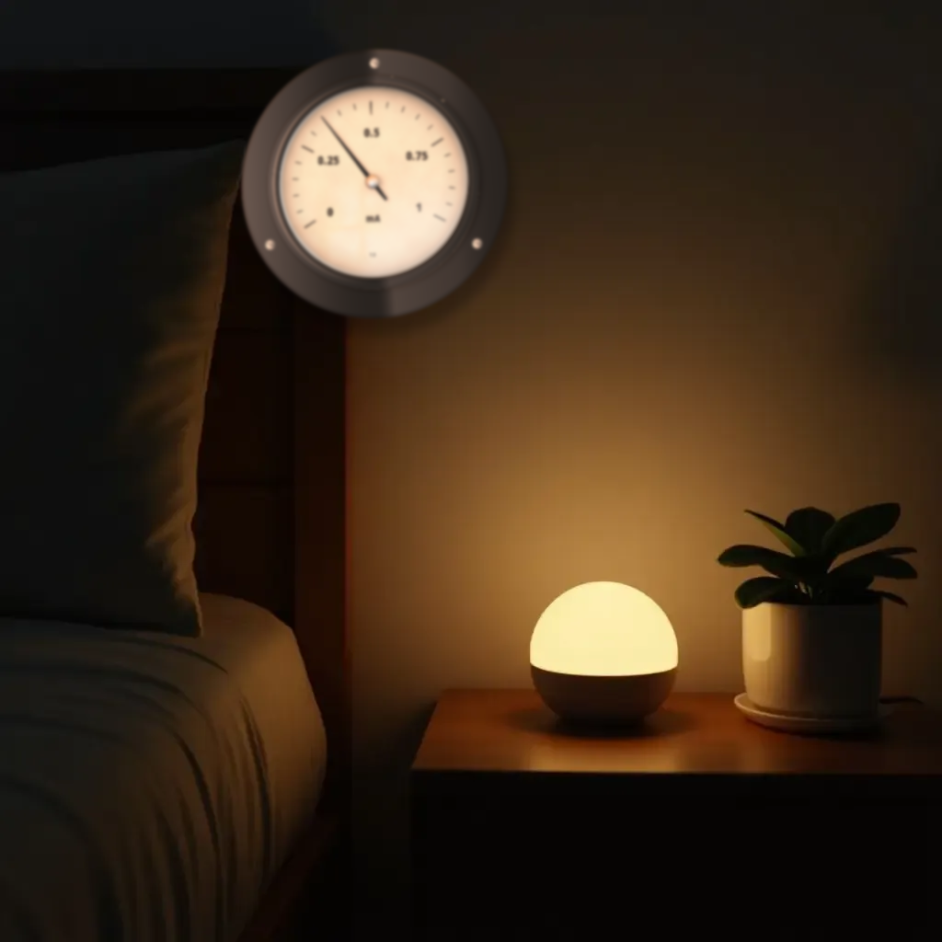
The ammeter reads 0.35 mA
